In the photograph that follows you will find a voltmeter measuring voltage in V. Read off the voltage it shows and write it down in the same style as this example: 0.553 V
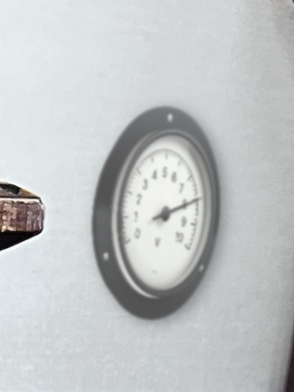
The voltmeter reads 8 V
